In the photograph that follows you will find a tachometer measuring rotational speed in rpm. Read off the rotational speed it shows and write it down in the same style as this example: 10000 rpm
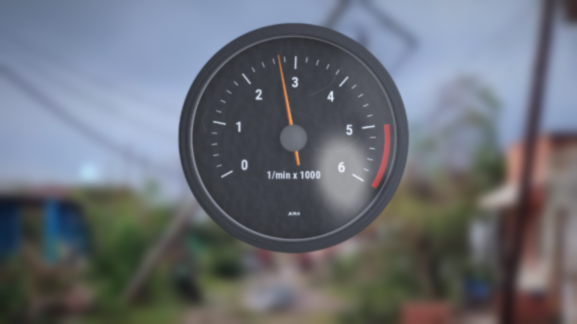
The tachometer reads 2700 rpm
